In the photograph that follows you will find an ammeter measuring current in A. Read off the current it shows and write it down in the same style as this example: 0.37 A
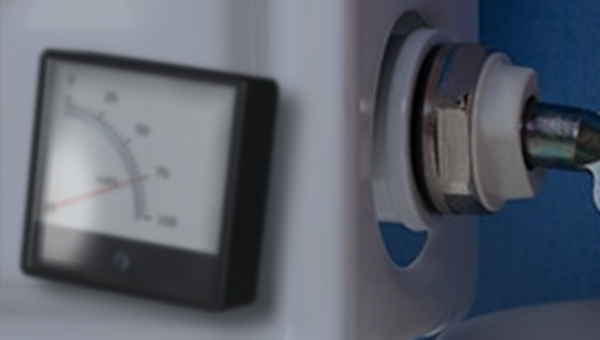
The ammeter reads 75 A
